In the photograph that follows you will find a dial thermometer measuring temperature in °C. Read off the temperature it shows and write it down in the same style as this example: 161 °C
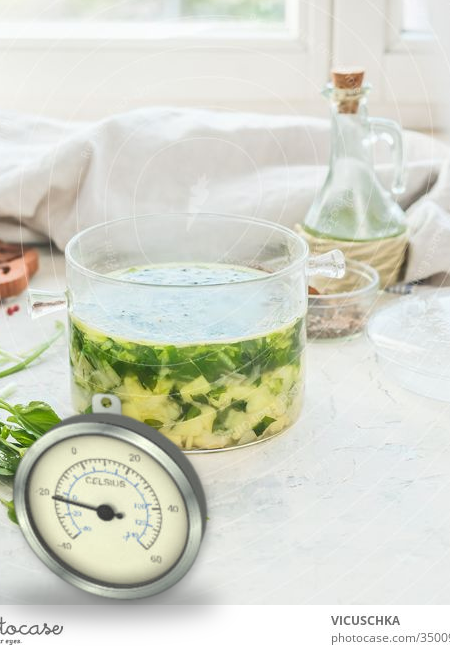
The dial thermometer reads -20 °C
